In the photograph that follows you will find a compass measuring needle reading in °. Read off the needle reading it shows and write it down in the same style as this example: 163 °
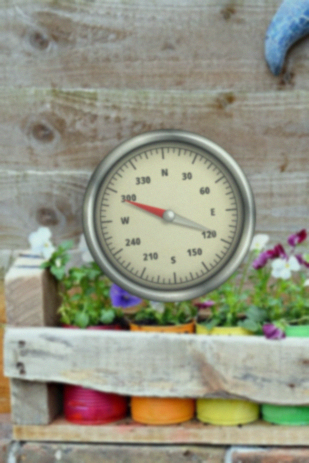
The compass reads 295 °
